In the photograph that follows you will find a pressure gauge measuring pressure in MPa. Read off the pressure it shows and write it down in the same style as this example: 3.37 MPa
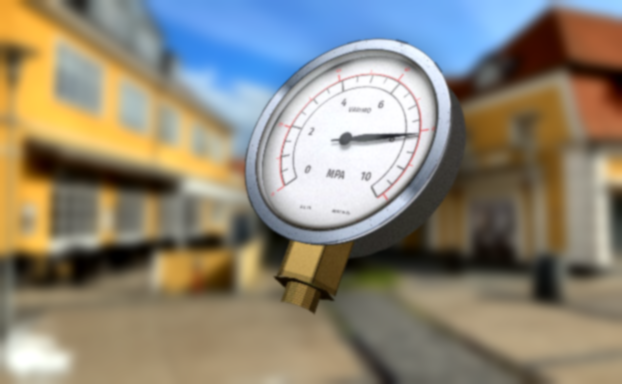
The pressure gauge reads 8 MPa
